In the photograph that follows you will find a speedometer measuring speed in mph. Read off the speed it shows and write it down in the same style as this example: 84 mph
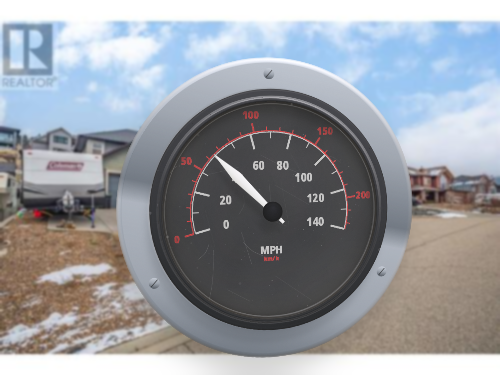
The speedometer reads 40 mph
